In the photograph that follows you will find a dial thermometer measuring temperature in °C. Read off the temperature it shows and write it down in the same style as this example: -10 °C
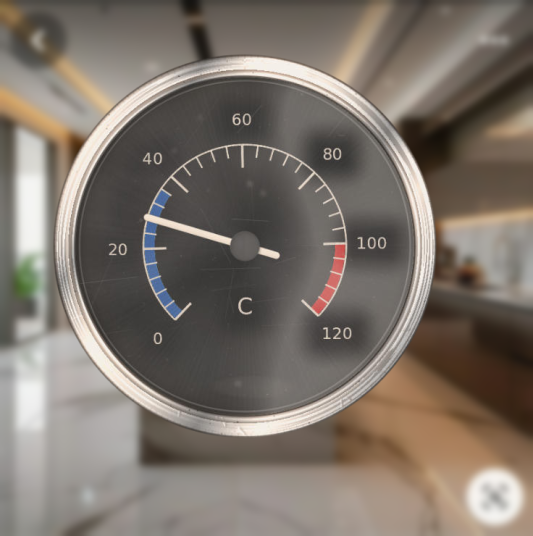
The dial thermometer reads 28 °C
